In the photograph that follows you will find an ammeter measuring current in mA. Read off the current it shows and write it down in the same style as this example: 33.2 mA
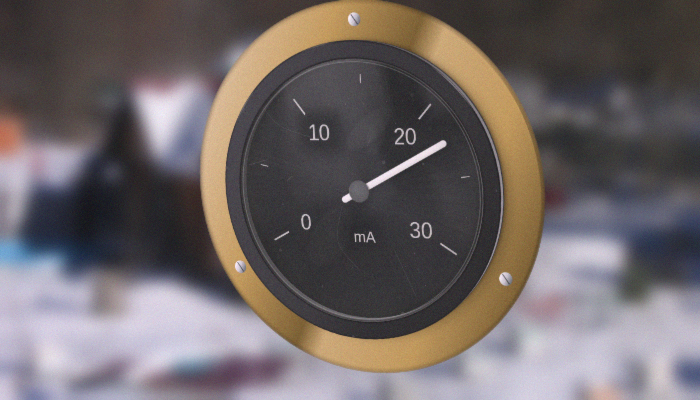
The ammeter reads 22.5 mA
